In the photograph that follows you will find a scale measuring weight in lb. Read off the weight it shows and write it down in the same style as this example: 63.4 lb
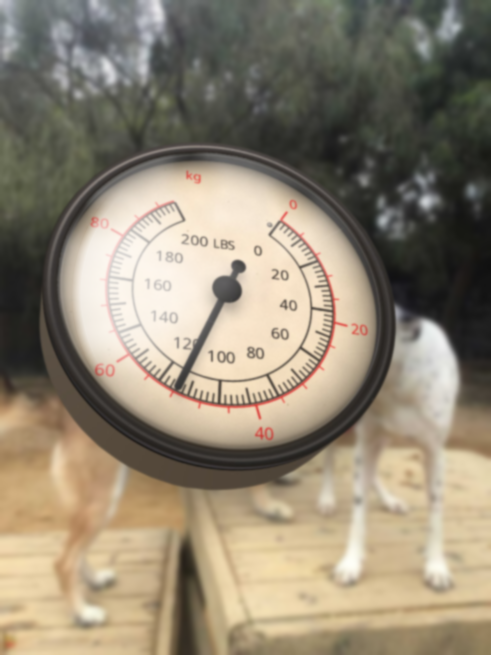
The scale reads 114 lb
